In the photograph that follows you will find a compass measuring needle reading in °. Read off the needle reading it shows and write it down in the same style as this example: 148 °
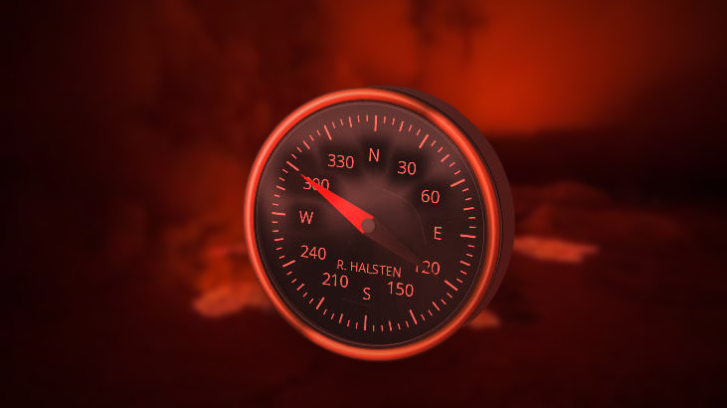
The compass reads 300 °
